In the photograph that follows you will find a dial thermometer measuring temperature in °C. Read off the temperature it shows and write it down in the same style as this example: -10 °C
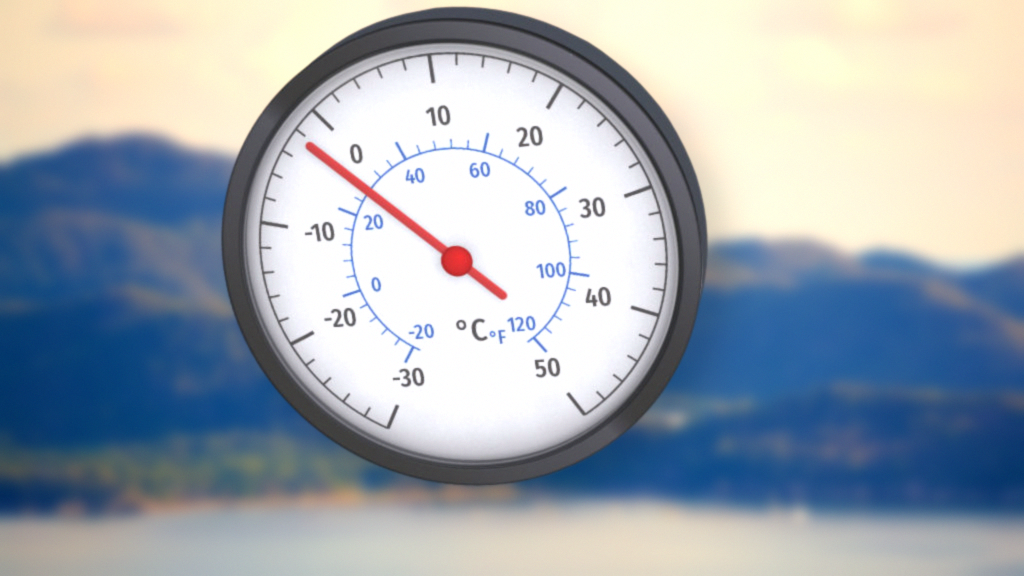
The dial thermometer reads -2 °C
